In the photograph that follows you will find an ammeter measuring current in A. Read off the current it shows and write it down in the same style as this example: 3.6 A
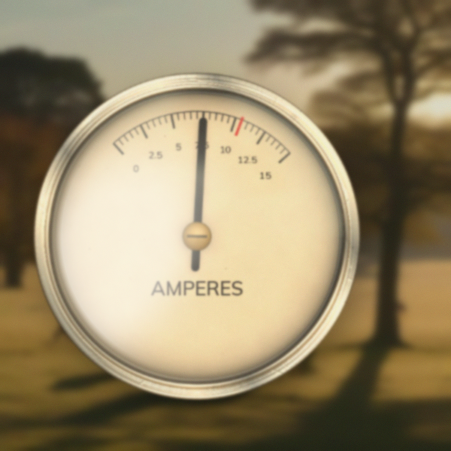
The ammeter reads 7.5 A
